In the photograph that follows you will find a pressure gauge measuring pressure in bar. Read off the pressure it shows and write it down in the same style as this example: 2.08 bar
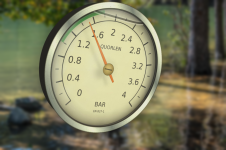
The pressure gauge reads 1.5 bar
